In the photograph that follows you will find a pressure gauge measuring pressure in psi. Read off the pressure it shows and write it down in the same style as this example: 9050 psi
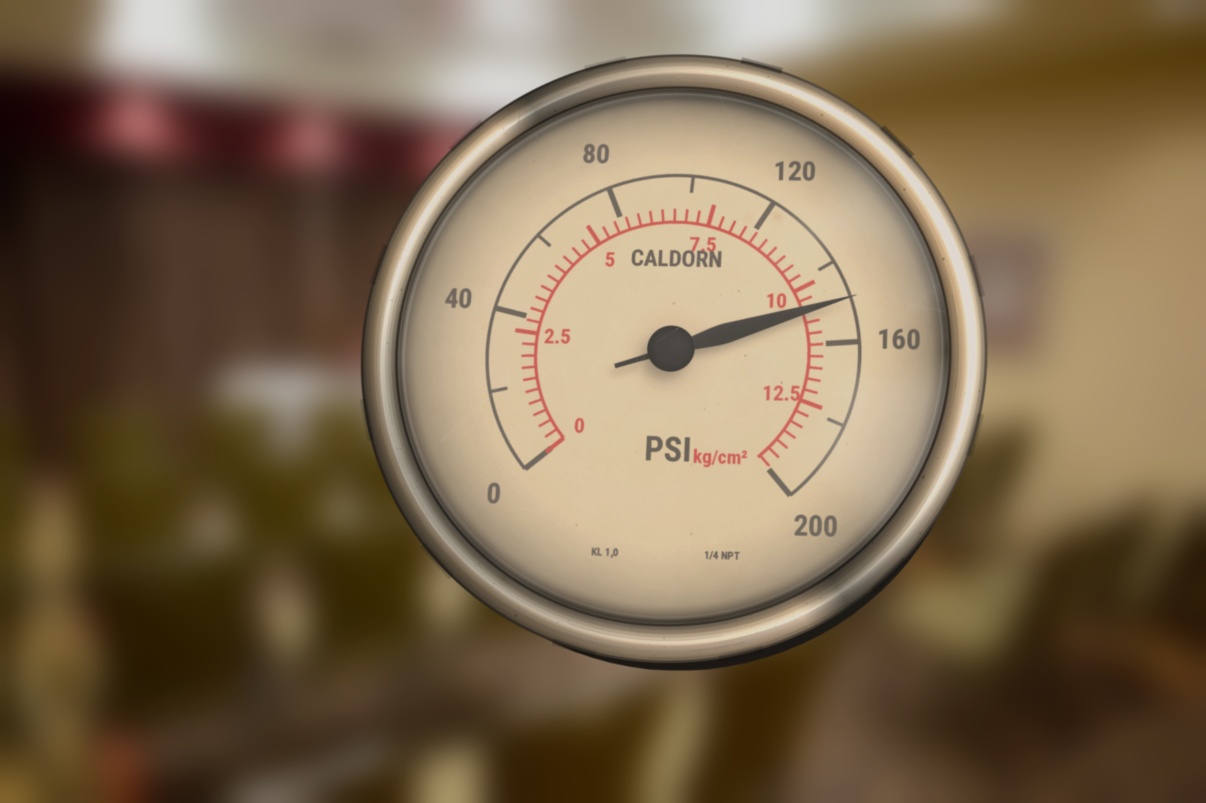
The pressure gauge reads 150 psi
